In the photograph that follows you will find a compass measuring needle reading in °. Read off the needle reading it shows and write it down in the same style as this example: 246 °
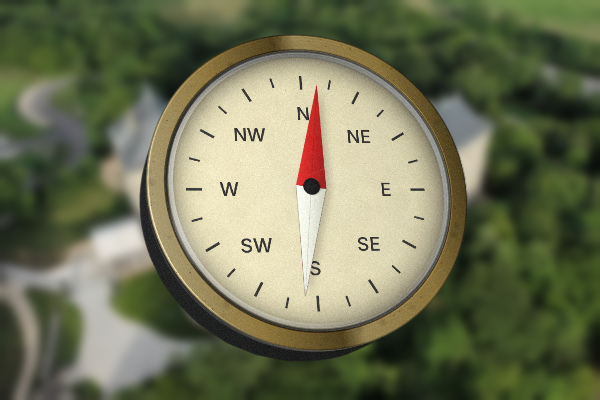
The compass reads 7.5 °
